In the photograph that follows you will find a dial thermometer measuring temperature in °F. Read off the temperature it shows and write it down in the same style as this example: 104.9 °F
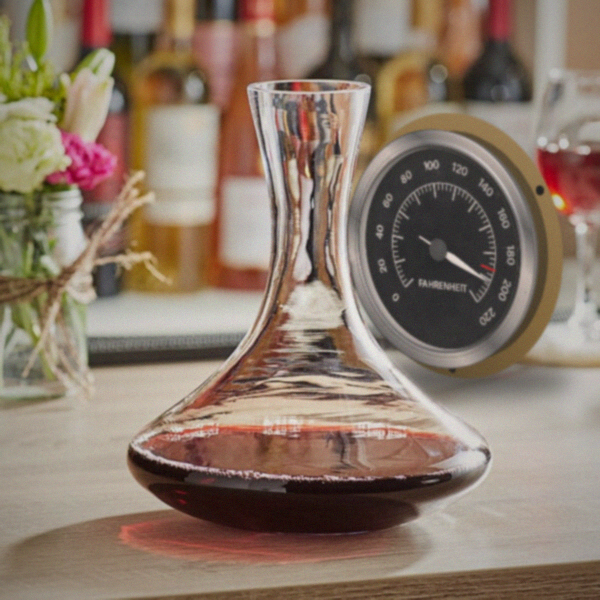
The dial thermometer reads 200 °F
